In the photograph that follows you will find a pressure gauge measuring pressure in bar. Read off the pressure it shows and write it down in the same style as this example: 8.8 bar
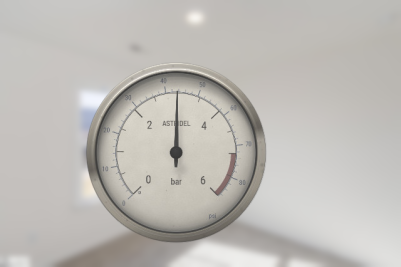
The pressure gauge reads 3 bar
